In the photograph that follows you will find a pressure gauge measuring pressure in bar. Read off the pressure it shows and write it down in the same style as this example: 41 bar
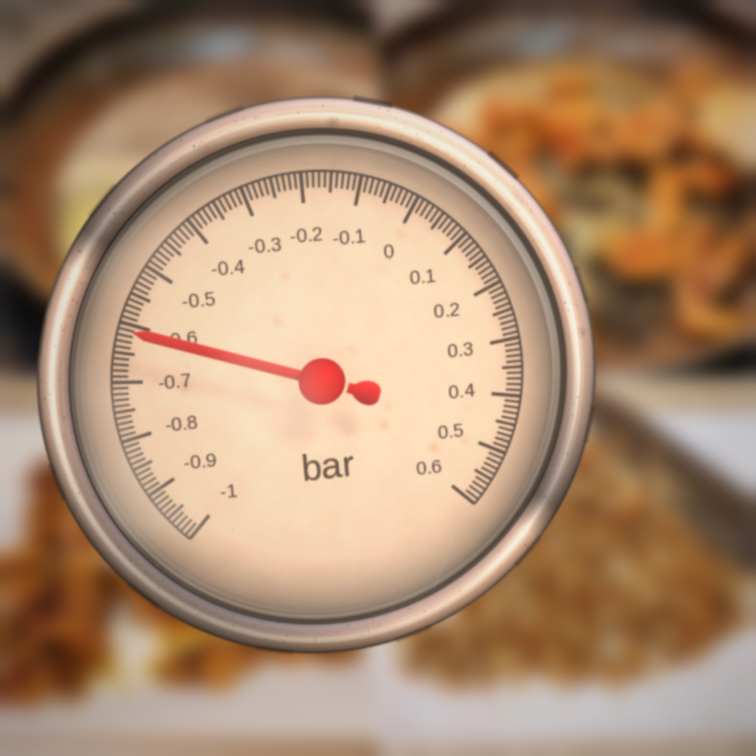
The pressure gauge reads -0.61 bar
